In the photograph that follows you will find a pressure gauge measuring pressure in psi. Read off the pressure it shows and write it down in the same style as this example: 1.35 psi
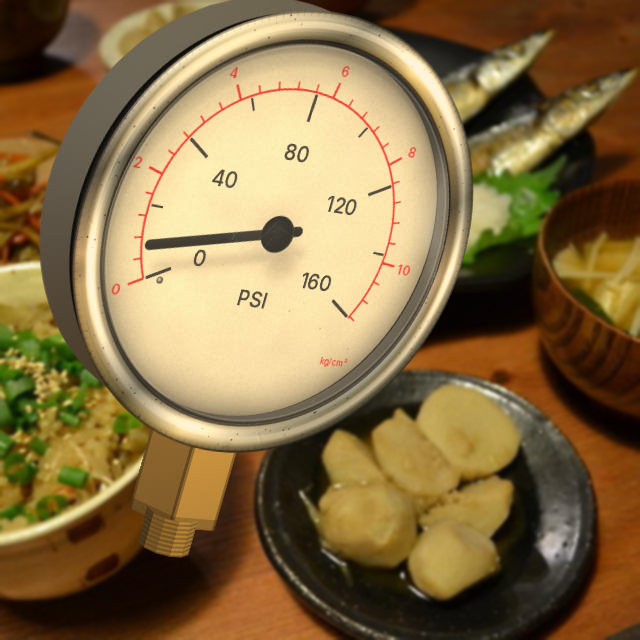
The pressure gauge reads 10 psi
